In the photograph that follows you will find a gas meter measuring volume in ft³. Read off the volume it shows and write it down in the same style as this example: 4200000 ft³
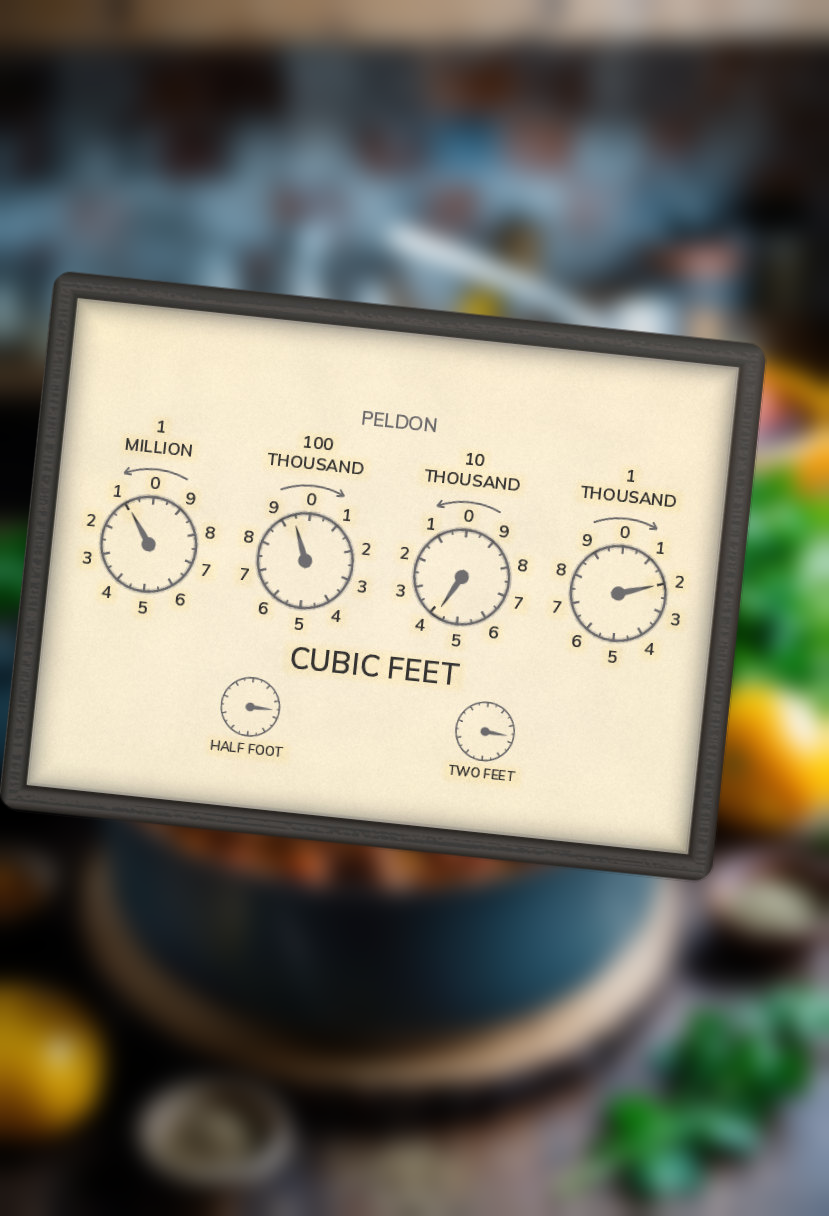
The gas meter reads 94200 ft³
